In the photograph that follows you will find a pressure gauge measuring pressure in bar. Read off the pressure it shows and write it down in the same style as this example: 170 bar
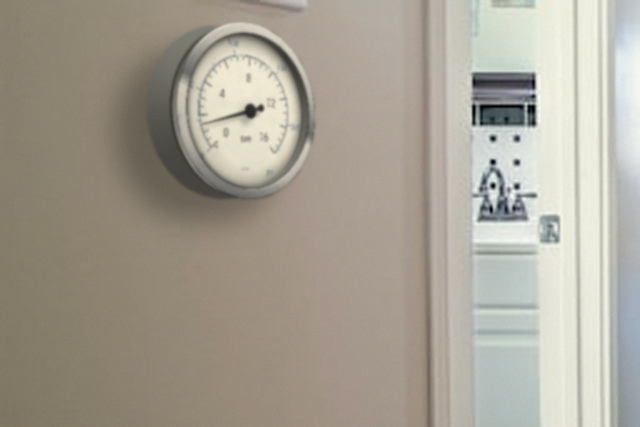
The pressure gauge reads 1.5 bar
